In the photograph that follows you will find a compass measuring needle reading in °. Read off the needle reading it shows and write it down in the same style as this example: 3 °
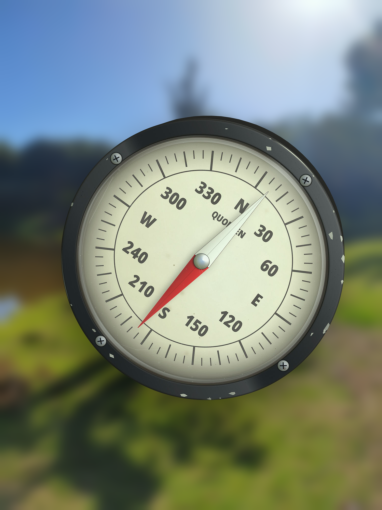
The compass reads 187.5 °
